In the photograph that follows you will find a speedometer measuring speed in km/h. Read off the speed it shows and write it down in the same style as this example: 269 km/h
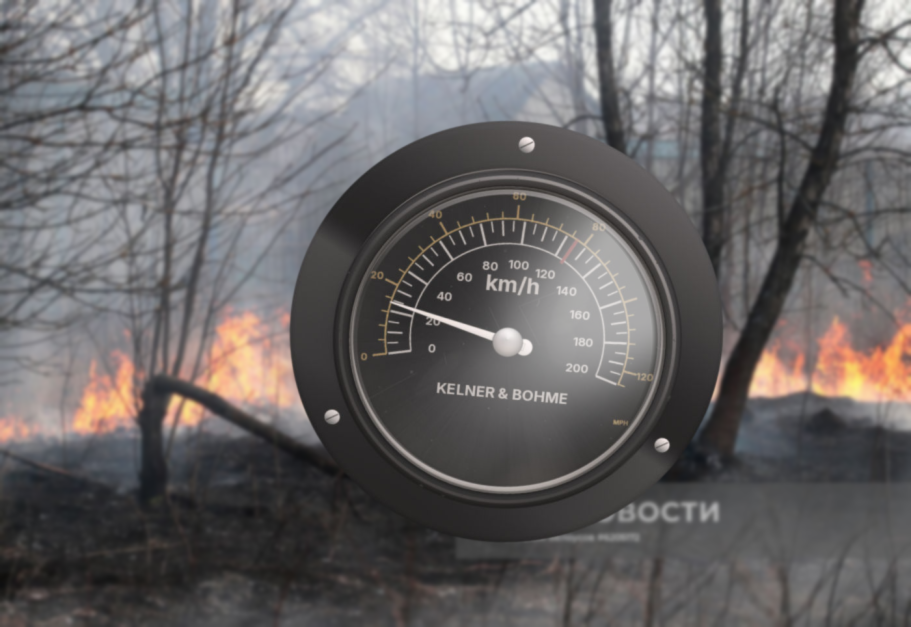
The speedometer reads 25 km/h
